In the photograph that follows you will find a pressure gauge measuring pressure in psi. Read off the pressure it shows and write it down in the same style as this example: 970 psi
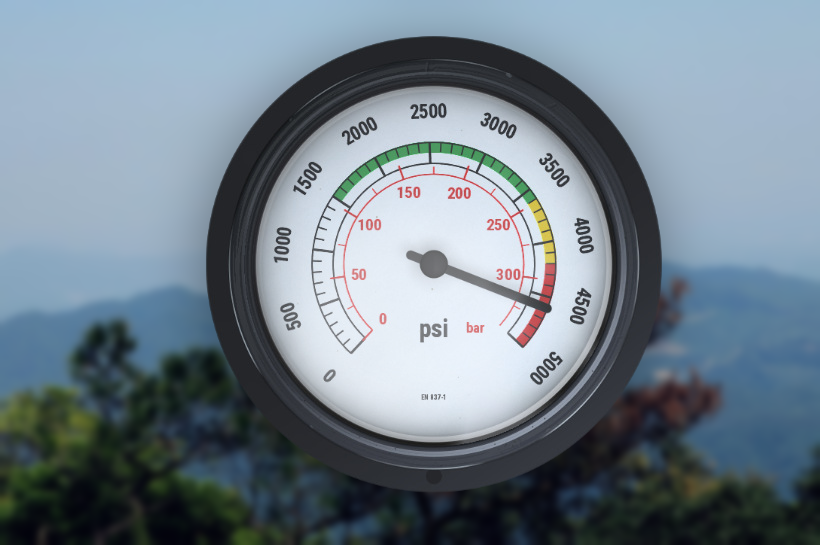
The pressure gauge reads 4600 psi
